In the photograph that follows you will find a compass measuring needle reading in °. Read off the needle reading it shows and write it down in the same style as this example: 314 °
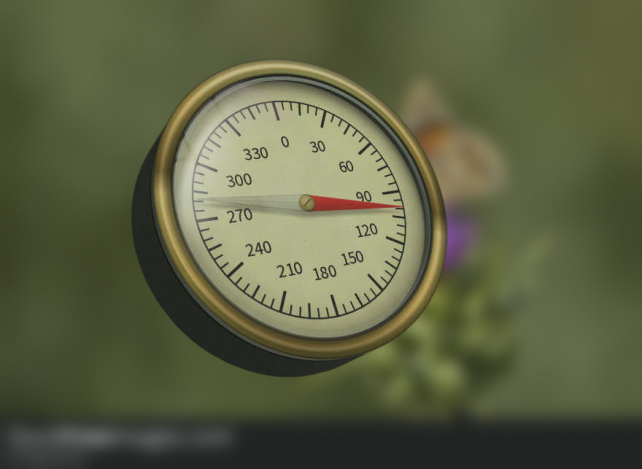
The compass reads 100 °
